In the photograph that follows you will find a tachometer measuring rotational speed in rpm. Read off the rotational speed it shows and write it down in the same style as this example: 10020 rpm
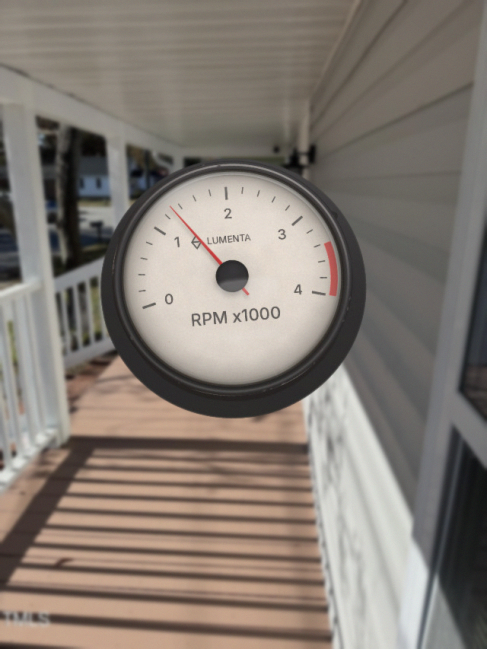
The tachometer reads 1300 rpm
